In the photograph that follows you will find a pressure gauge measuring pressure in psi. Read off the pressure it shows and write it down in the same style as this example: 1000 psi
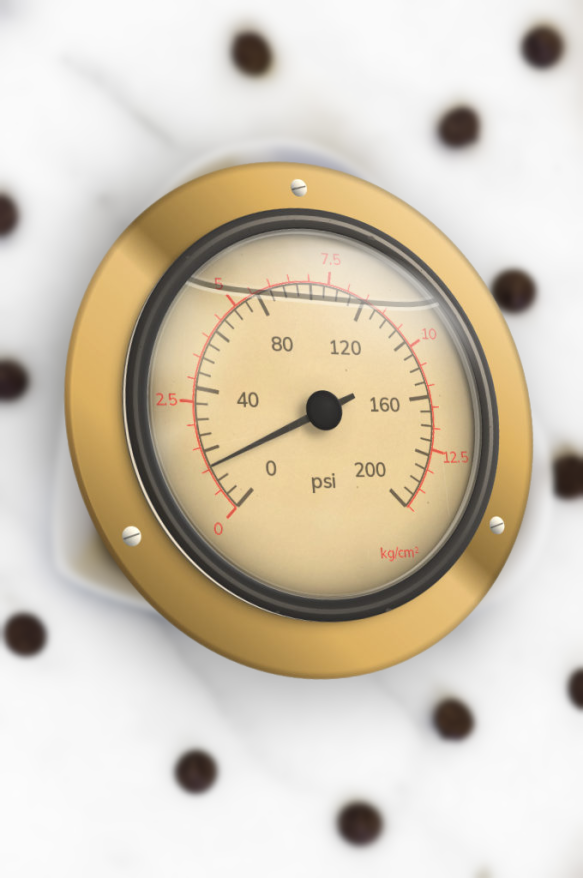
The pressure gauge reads 15 psi
